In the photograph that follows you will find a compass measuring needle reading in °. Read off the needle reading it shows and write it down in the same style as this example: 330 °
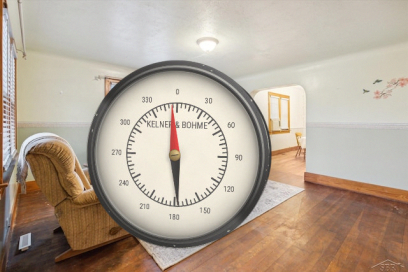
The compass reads 355 °
